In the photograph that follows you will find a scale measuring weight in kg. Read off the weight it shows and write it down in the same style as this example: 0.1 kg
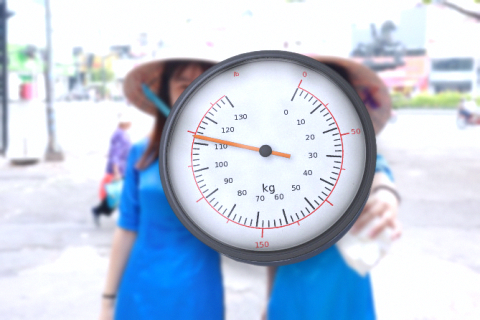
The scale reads 112 kg
